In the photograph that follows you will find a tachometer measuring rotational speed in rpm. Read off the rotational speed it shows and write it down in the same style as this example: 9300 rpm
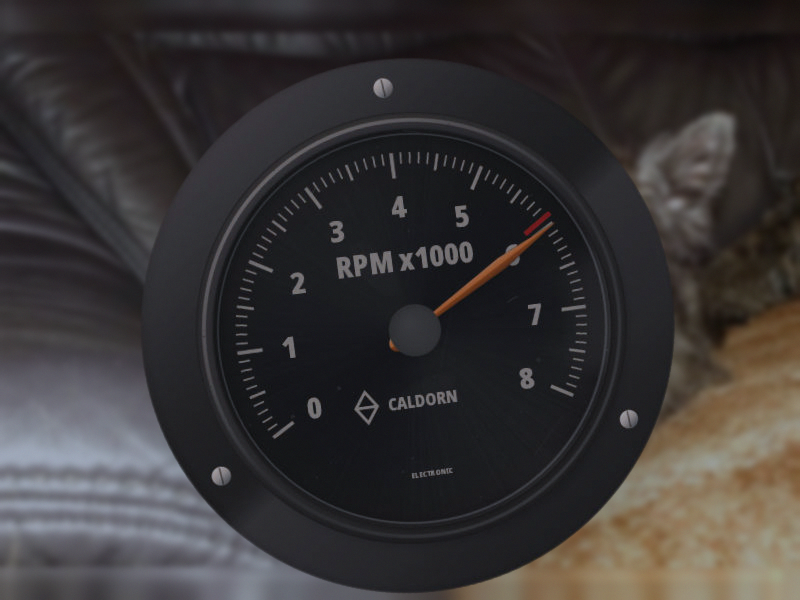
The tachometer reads 6000 rpm
